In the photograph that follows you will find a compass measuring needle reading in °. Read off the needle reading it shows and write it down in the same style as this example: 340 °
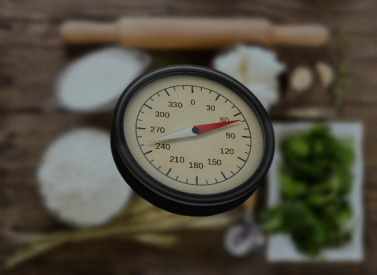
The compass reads 70 °
